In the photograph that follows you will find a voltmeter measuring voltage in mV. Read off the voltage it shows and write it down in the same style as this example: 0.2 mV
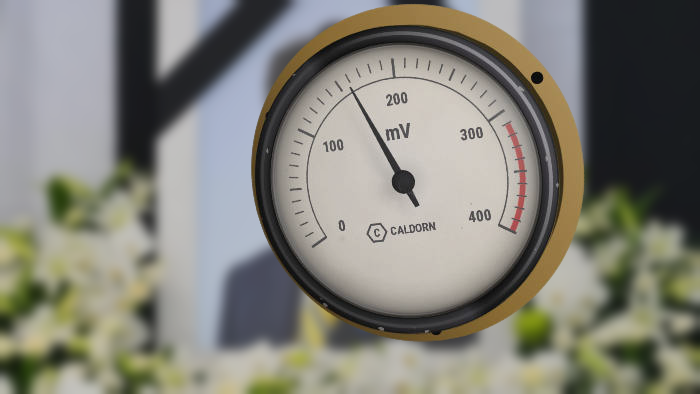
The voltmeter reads 160 mV
